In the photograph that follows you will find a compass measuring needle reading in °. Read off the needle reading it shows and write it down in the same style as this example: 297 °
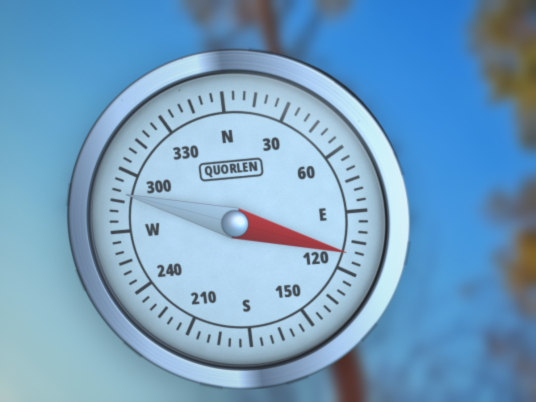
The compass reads 110 °
